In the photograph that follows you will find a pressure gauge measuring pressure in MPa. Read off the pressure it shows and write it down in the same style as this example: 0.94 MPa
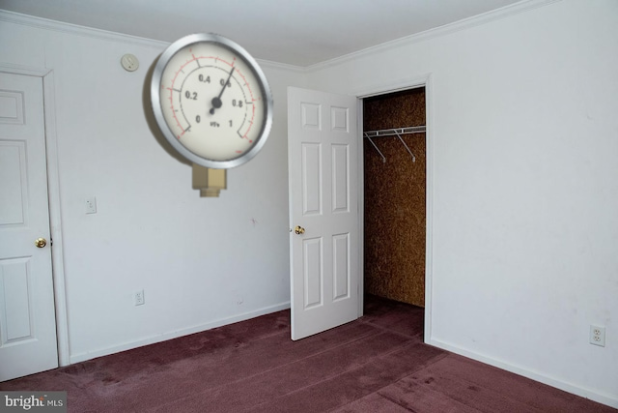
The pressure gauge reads 0.6 MPa
